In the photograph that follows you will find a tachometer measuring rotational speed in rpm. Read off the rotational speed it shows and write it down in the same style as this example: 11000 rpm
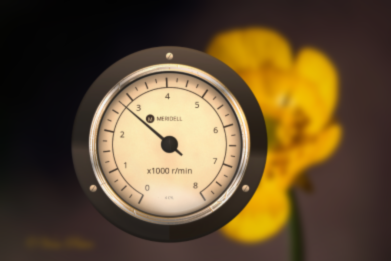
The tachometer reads 2750 rpm
